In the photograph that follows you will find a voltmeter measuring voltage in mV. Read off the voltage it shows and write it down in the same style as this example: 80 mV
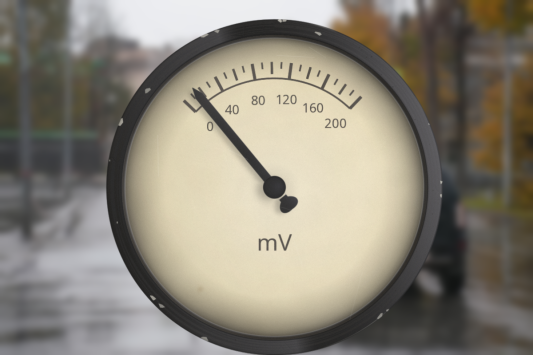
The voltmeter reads 15 mV
